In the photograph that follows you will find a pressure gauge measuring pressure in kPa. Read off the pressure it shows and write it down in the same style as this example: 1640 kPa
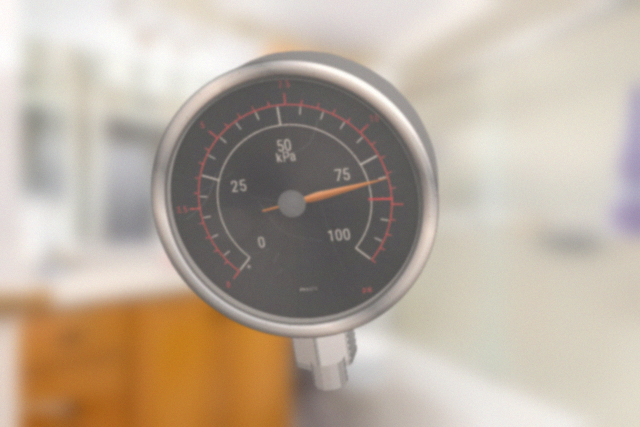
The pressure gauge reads 80 kPa
